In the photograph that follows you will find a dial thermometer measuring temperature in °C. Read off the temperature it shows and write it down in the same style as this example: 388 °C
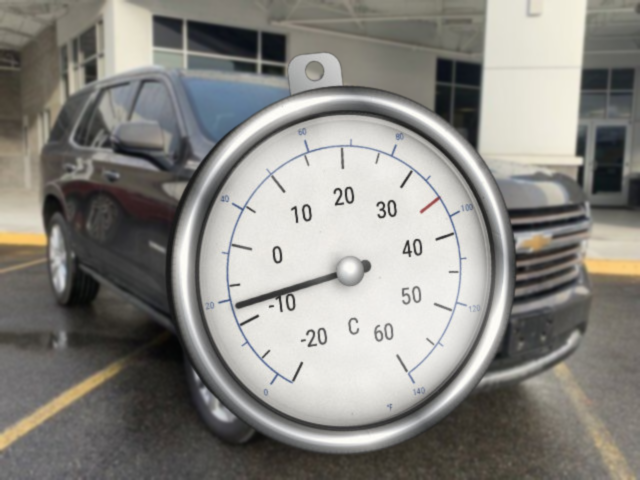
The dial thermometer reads -7.5 °C
